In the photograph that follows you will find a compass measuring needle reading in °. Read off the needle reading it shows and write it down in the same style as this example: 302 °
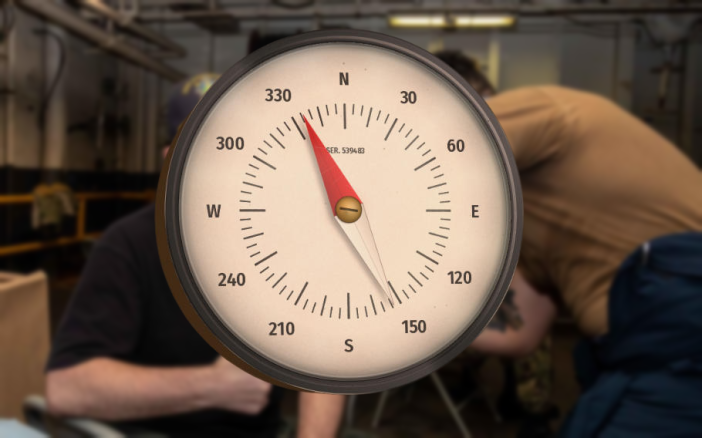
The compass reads 335 °
